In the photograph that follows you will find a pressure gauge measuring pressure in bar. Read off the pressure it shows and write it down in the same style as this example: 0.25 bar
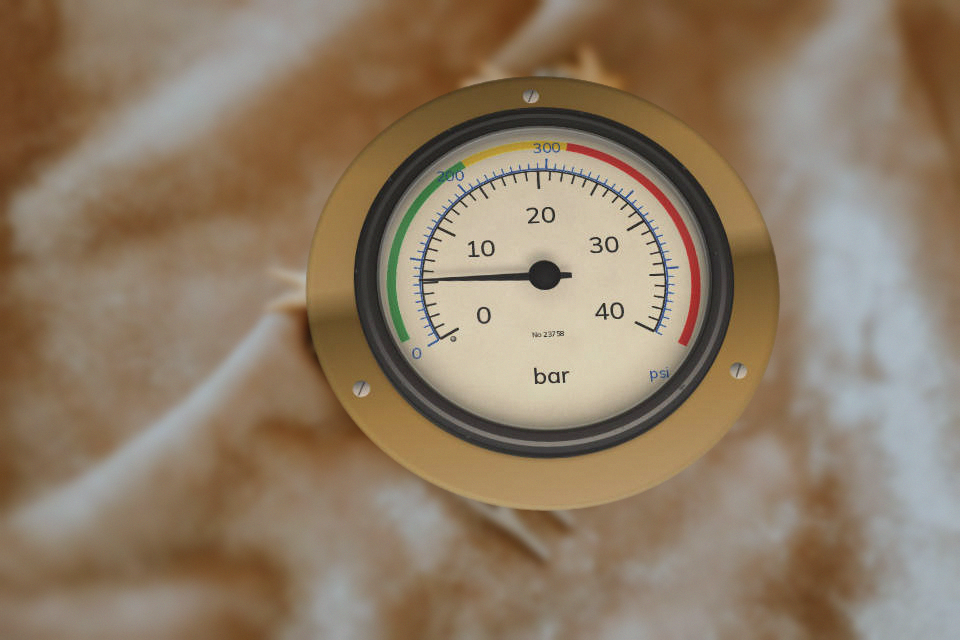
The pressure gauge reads 5 bar
